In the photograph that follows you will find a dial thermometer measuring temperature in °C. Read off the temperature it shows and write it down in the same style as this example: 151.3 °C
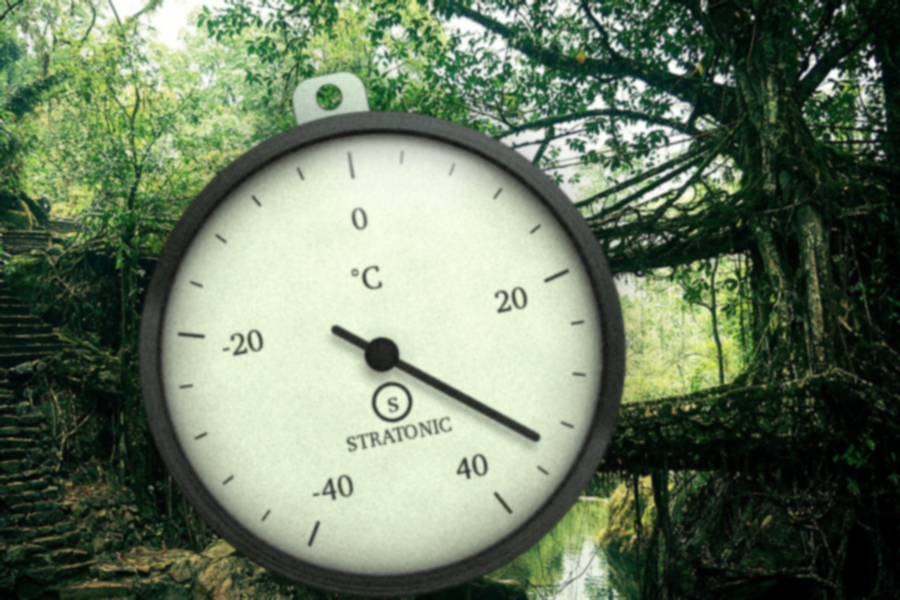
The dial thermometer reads 34 °C
